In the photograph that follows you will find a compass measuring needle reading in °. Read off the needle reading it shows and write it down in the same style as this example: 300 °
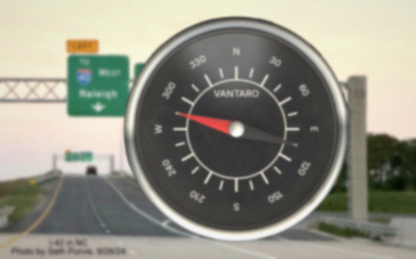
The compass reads 285 °
